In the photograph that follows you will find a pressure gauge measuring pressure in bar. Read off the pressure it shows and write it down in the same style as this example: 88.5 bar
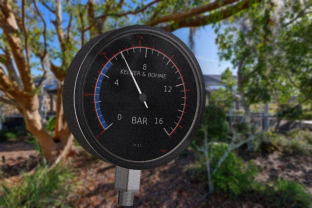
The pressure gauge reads 6 bar
